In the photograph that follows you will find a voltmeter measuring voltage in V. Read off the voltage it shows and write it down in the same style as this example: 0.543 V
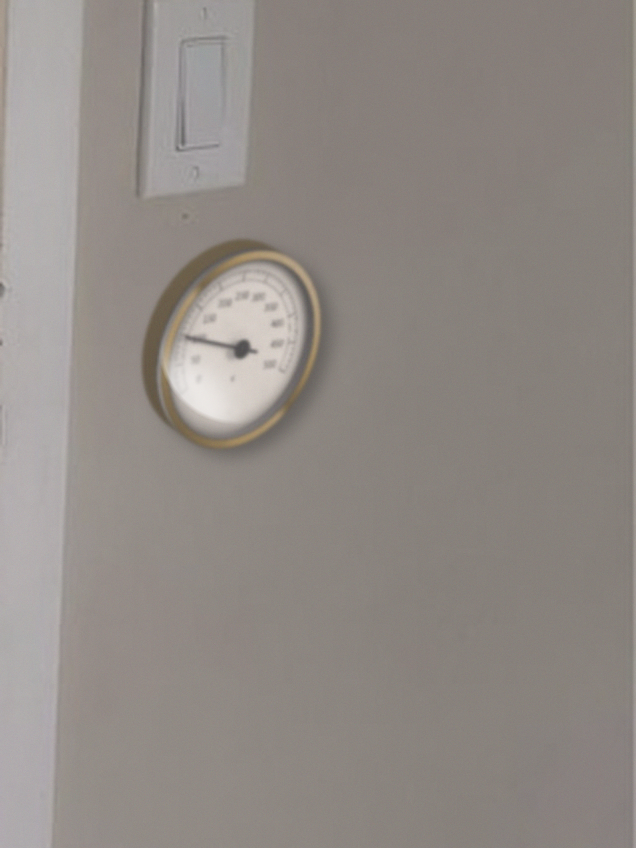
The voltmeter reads 100 V
